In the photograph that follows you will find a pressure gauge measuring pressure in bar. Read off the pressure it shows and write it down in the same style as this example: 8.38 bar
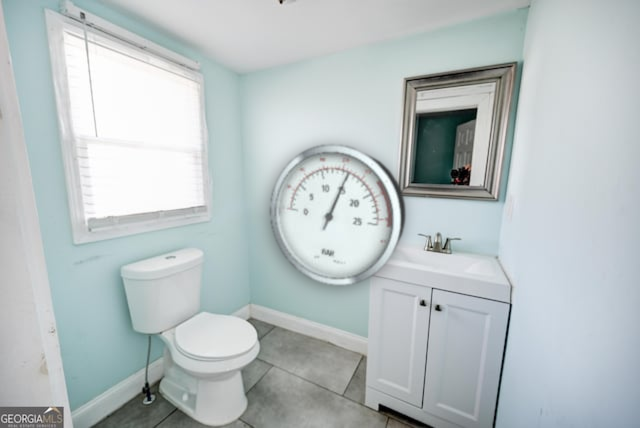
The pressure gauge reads 15 bar
